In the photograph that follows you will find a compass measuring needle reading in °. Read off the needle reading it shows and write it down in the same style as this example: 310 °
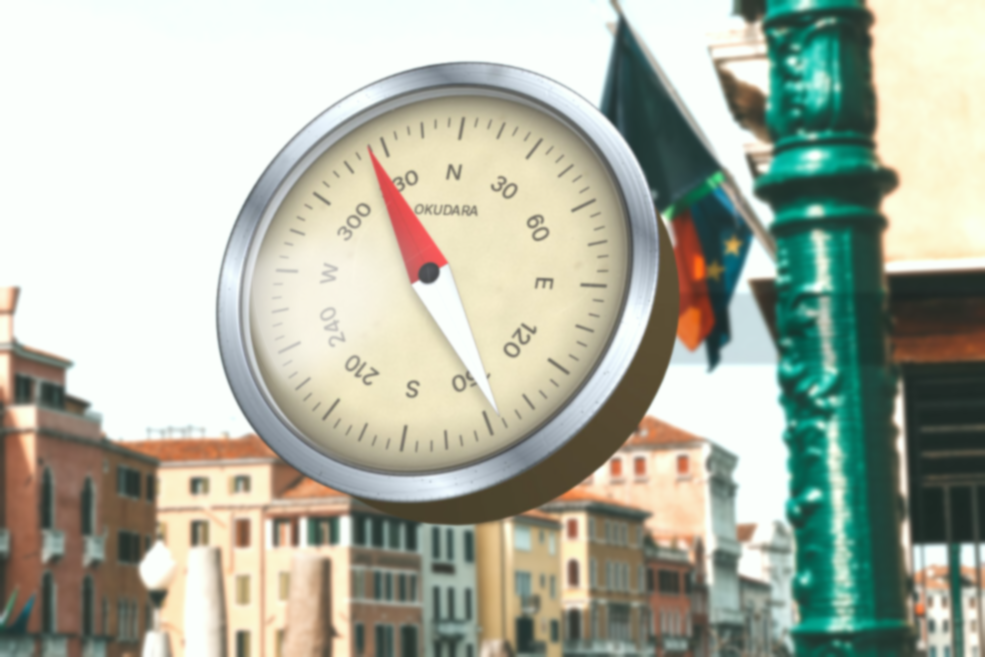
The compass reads 325 °
